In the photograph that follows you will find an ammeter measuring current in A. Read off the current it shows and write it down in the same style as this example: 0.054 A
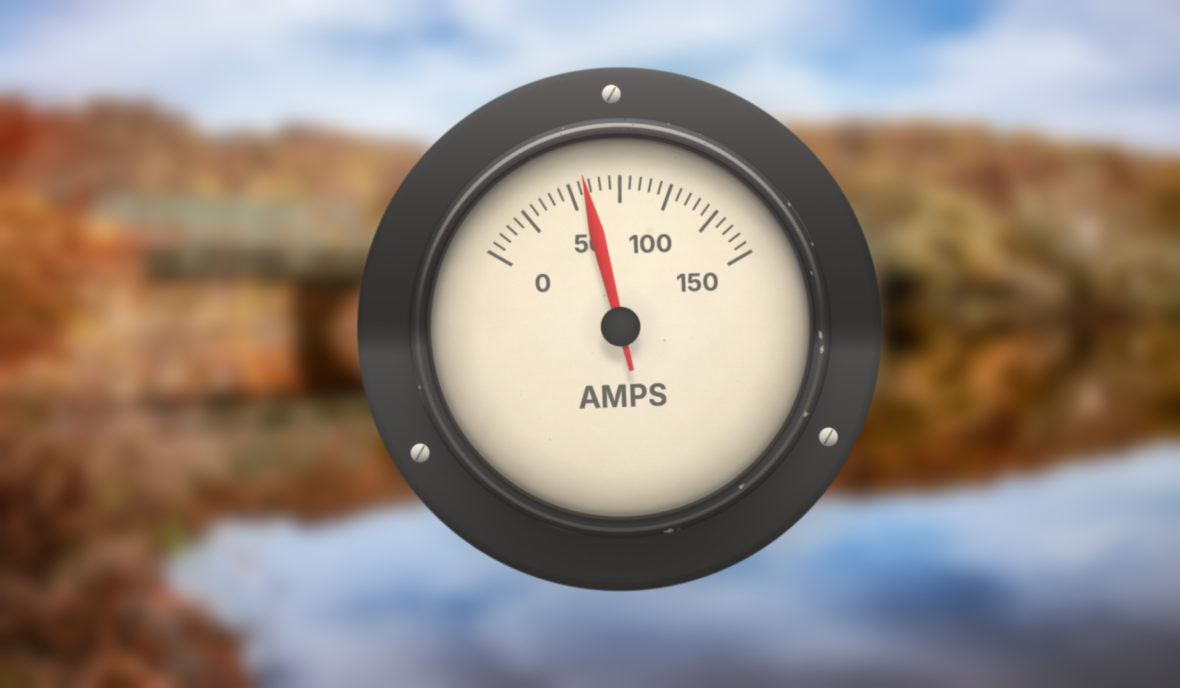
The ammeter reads 57.5 A
